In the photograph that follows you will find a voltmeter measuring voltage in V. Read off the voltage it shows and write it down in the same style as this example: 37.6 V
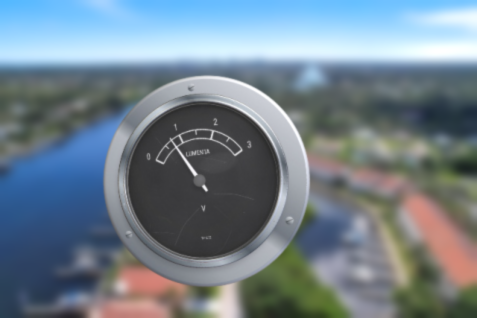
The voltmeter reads 0.75 V
